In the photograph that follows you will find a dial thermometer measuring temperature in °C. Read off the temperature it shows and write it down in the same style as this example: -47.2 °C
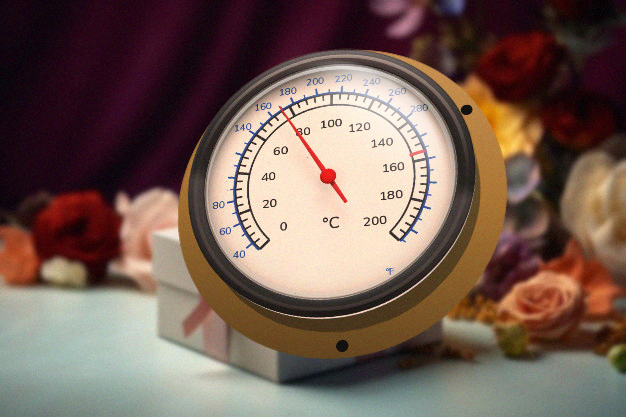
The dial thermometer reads 76 °C
